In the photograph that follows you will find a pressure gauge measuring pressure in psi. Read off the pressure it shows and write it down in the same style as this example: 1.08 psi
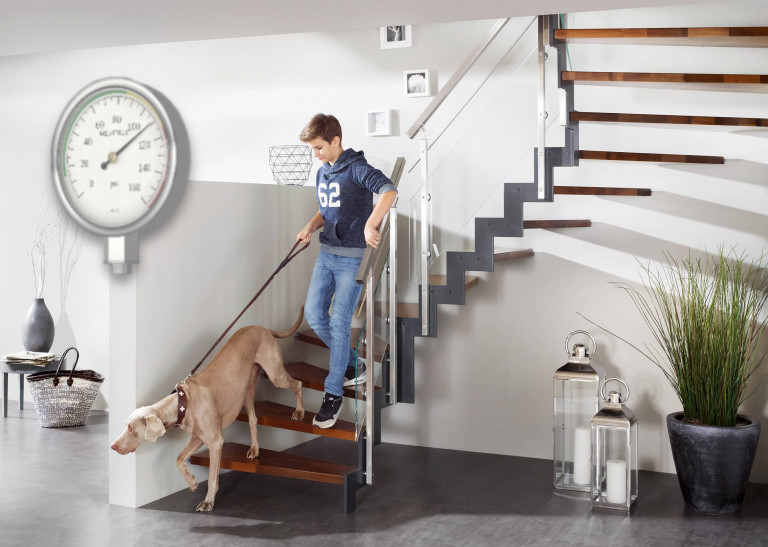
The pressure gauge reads 110 psi
